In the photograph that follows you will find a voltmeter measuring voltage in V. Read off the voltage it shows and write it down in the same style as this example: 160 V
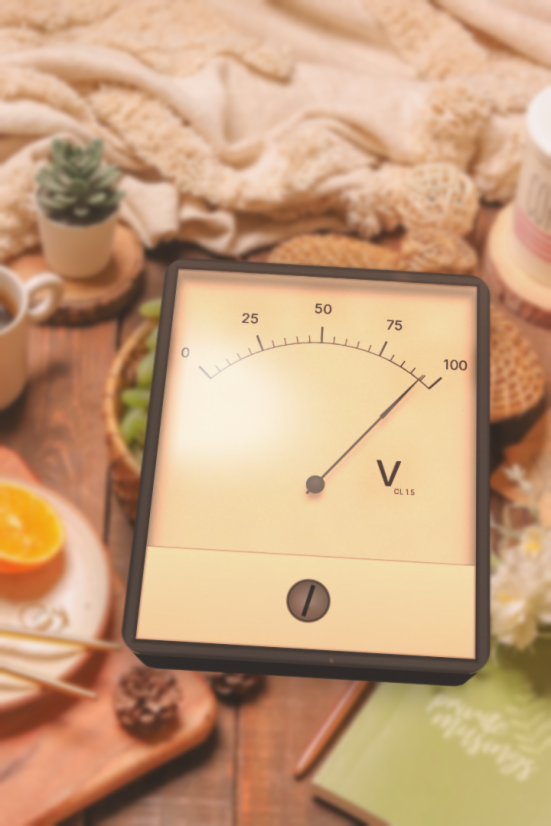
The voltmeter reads 95 V
